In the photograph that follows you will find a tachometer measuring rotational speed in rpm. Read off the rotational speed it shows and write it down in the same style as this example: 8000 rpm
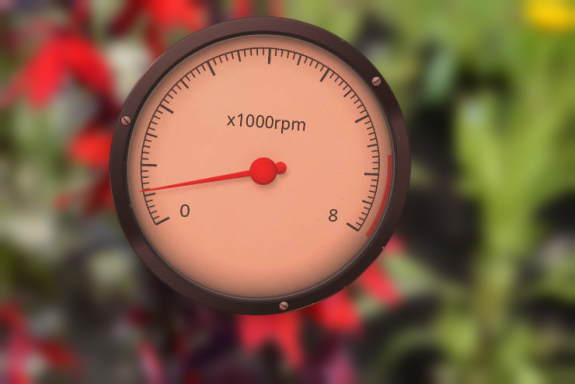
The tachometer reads 600 rpm
